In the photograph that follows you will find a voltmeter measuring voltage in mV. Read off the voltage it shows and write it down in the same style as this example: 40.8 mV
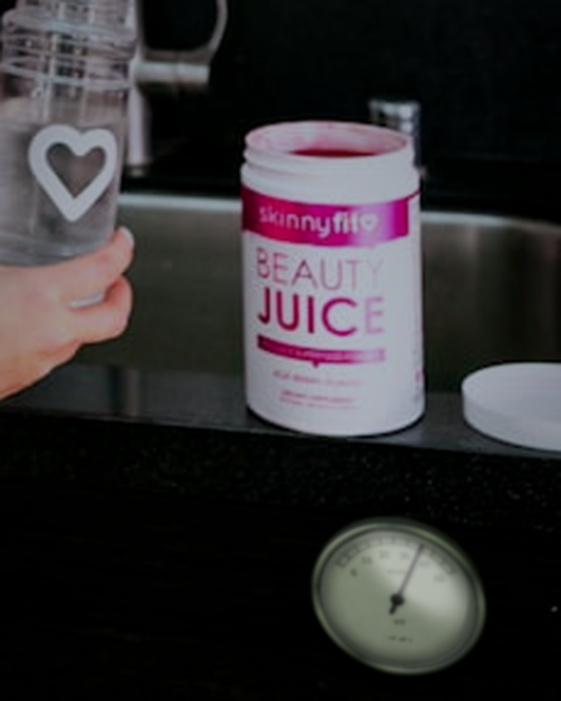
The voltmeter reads 35 mV
